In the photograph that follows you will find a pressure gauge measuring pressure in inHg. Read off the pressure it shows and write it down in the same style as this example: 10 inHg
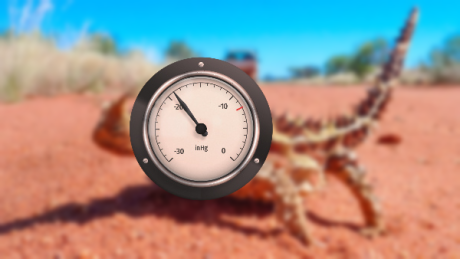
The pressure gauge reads -19 inHg
